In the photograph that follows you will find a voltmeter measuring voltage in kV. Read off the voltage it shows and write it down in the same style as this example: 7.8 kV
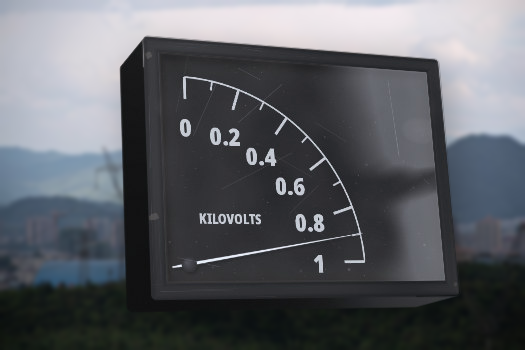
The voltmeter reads 0.9 kV
